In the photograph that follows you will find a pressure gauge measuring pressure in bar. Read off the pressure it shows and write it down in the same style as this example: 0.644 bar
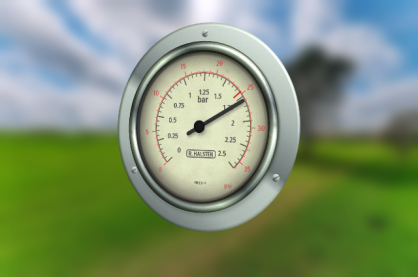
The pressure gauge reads 1.8 bar
